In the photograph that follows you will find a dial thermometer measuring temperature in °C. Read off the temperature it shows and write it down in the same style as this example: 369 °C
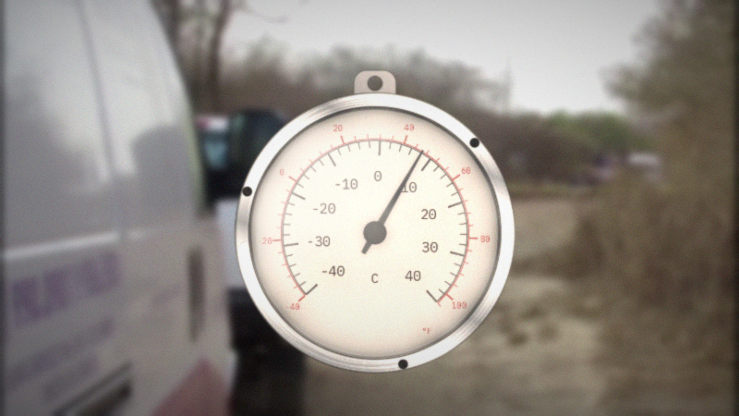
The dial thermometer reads 8 °C
